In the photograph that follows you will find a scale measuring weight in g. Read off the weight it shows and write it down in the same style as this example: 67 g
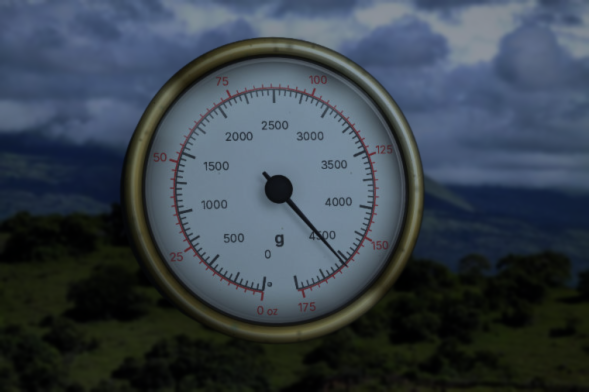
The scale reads 4550 g
